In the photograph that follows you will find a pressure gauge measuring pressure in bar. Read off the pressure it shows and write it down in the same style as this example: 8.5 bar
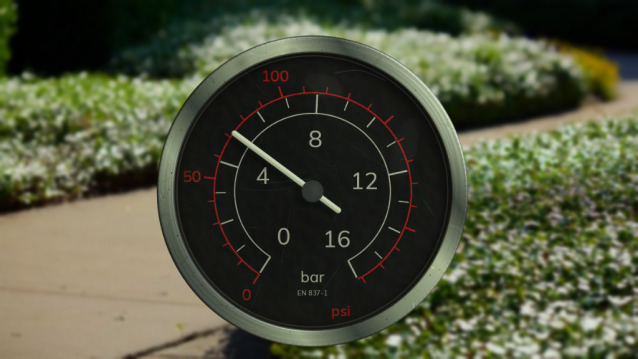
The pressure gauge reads 5 bar
